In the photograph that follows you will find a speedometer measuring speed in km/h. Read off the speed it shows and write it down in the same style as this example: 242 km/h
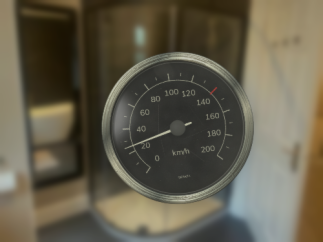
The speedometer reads 25 km/h
